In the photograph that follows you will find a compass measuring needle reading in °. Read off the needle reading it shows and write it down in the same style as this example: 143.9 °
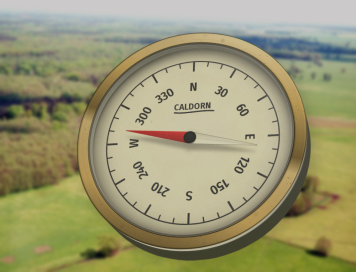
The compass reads 280 °
